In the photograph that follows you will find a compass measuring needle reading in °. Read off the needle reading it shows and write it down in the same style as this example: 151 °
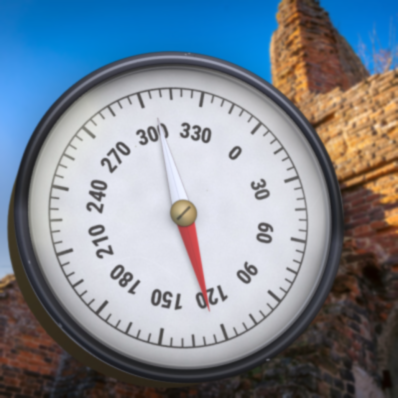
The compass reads 125 °
